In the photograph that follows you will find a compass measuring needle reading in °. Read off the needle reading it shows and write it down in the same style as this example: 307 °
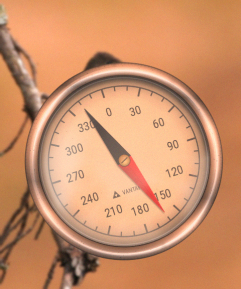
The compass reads 160 °
